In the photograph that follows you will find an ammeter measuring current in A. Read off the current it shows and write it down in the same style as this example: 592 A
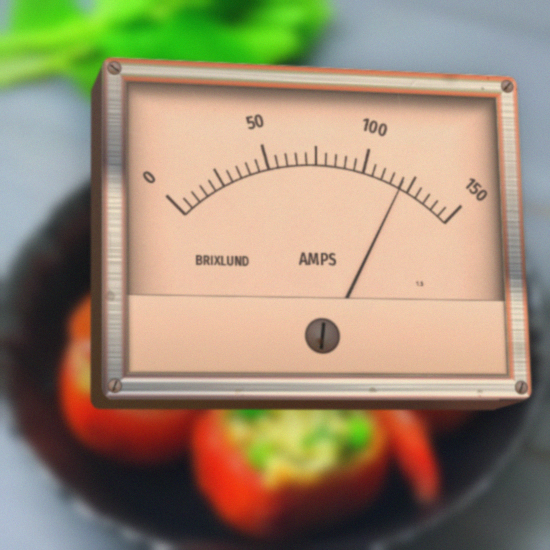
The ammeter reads 120 A
